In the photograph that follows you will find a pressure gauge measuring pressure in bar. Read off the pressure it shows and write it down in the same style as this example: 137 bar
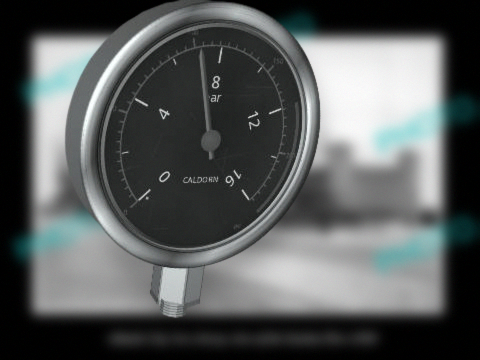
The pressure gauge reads 7 bar
